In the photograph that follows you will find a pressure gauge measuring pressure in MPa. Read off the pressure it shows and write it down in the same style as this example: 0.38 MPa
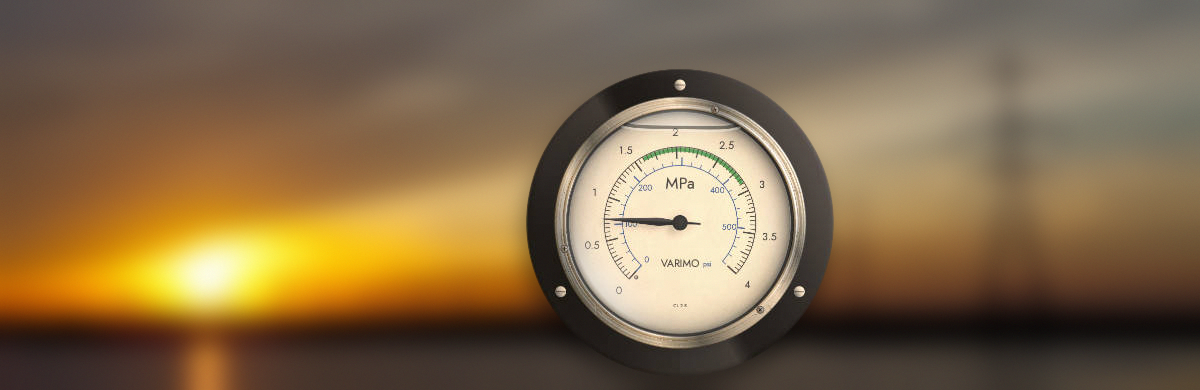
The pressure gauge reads 0.75 MPa
